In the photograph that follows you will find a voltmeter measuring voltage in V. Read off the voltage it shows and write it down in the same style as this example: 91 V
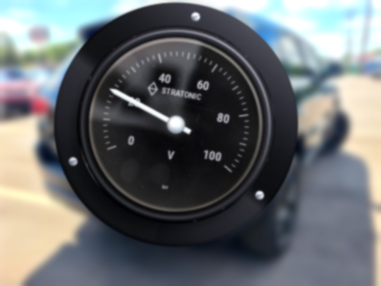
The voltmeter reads 20 V
